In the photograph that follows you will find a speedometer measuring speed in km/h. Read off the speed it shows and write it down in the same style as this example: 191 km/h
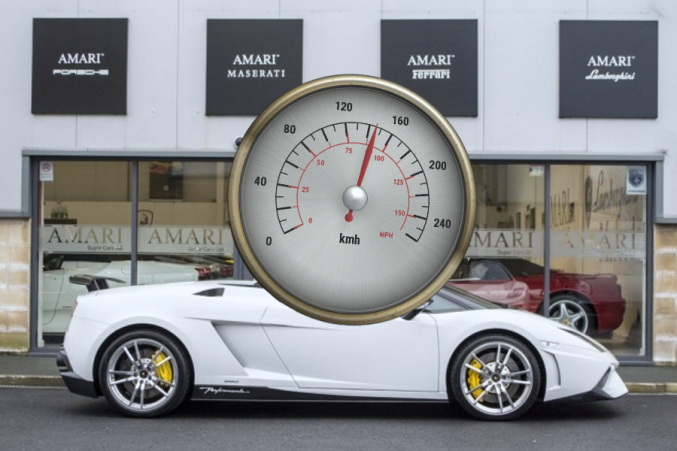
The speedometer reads 145 km/h
